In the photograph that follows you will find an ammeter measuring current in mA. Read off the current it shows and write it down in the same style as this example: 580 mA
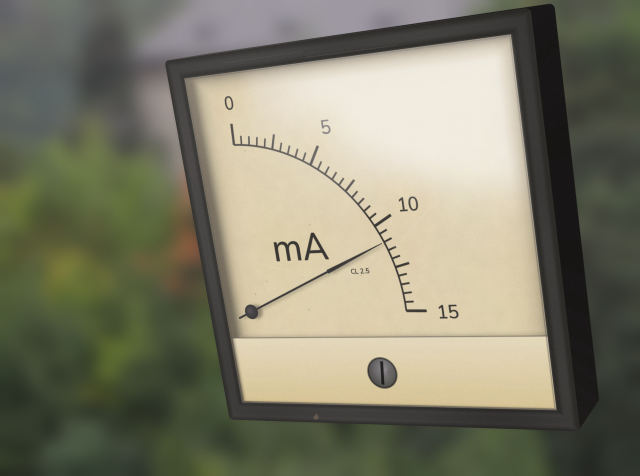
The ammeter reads 11 mA
